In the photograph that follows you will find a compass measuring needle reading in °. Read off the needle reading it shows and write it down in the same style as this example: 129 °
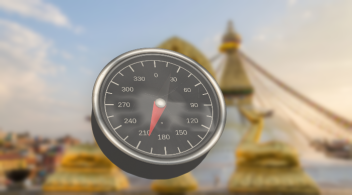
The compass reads 202.5 °
